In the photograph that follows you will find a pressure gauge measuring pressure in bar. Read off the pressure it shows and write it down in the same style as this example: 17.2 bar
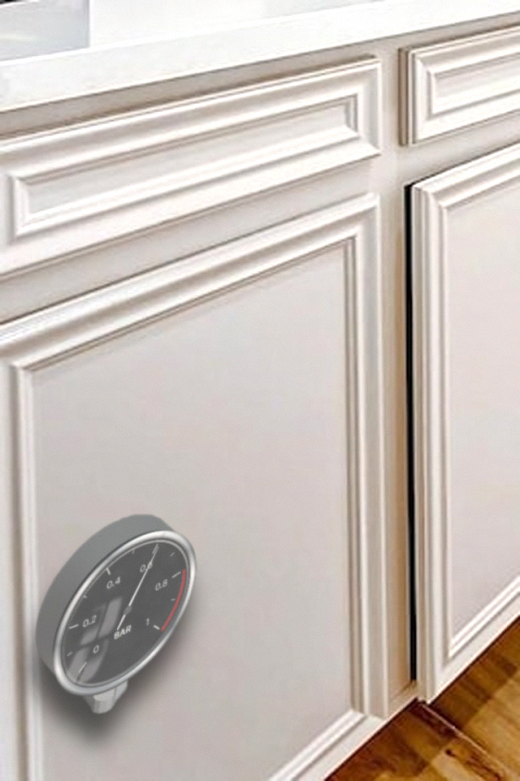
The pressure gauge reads 0.6 bar
